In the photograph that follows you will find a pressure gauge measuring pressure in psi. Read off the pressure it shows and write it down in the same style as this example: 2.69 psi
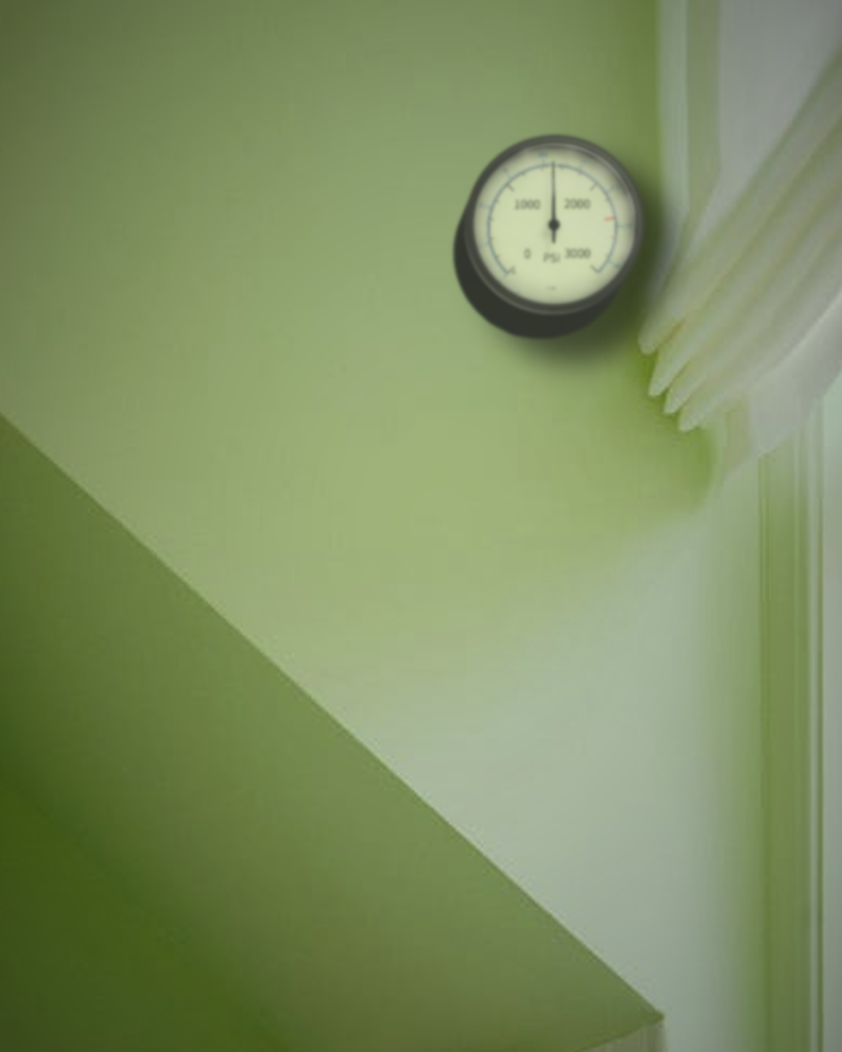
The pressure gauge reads 1500 psi
